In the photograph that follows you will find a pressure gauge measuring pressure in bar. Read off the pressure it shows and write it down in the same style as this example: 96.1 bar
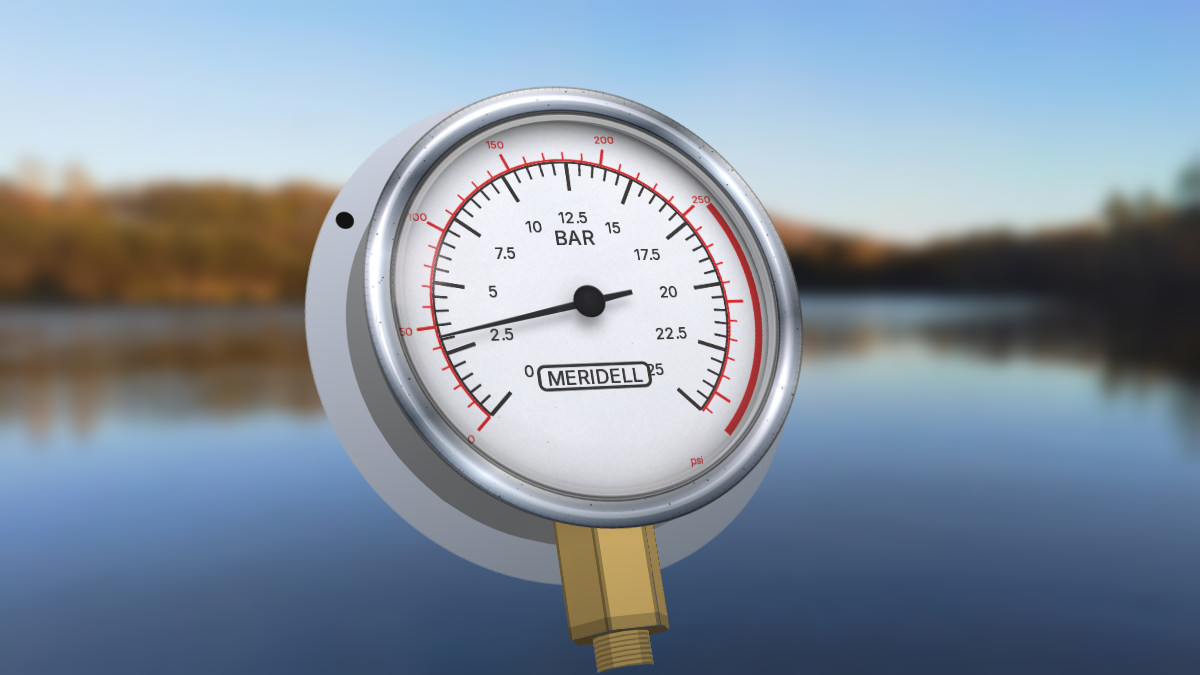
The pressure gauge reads 3 bar
